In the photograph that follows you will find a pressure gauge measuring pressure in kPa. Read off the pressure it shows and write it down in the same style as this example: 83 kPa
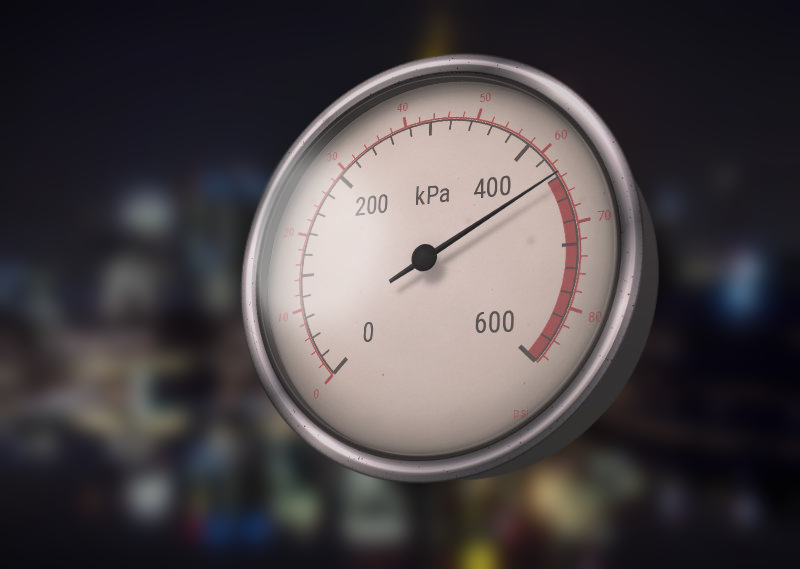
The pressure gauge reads 440 kPa
